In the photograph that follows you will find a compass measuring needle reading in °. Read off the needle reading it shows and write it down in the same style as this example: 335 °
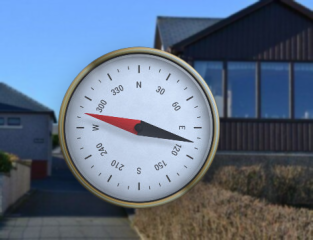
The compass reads 285 °
